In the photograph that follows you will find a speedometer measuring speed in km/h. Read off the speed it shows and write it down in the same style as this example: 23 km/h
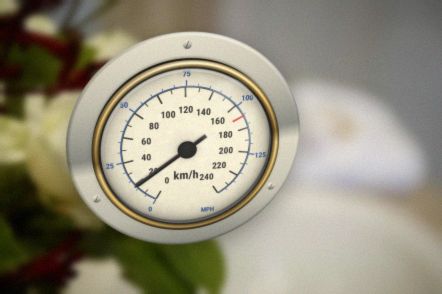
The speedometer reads 20 km/h
